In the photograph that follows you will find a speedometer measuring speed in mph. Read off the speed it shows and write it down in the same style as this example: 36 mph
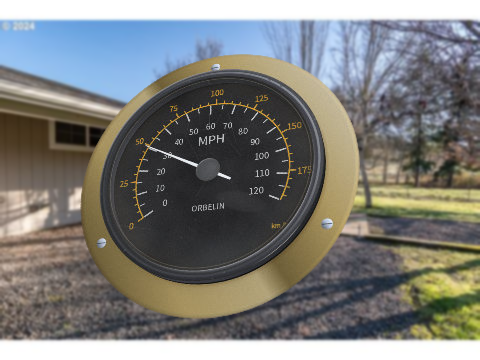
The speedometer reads 30 mph
